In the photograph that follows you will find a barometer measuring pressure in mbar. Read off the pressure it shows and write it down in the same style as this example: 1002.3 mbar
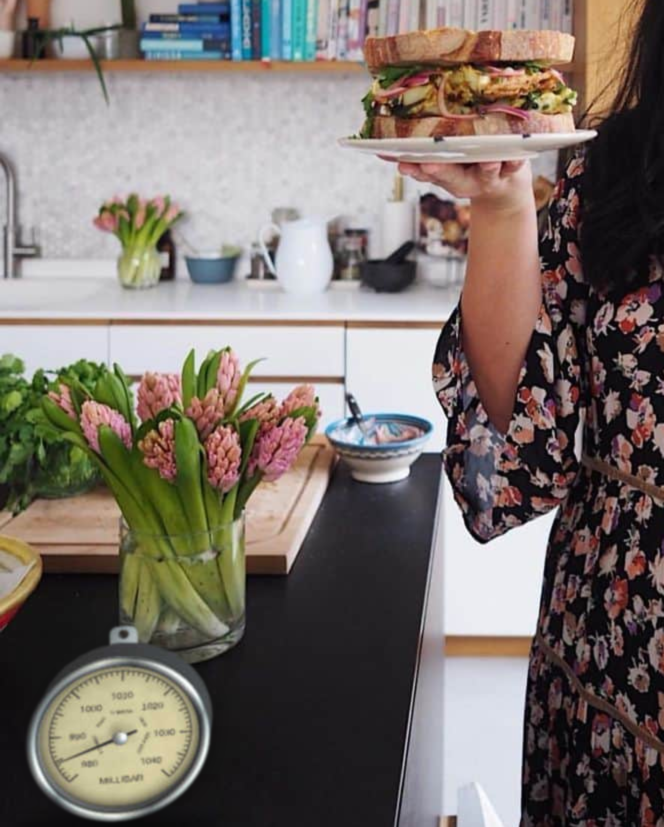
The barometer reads 985 mbar
